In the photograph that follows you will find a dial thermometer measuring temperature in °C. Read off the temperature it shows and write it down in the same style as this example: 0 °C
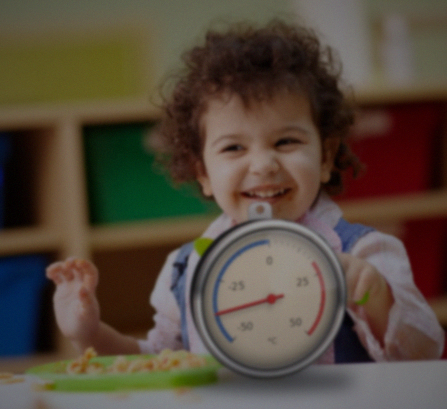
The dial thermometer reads -37.5 °C
